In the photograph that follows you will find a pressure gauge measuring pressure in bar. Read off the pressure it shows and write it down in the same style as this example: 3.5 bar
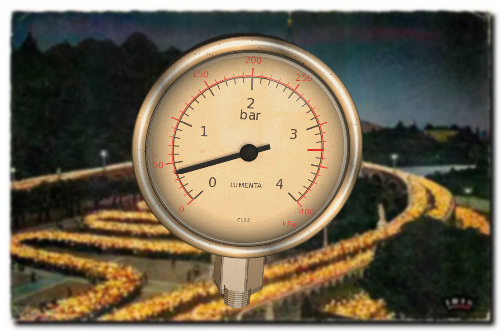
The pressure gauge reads 0.4 bar
